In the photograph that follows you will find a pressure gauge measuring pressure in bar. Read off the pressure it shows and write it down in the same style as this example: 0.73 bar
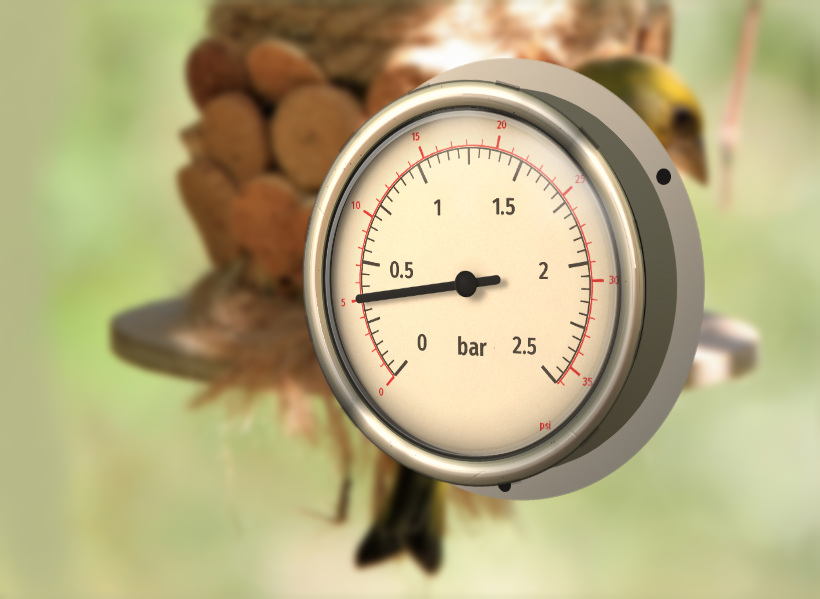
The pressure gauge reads 0.35 bar
